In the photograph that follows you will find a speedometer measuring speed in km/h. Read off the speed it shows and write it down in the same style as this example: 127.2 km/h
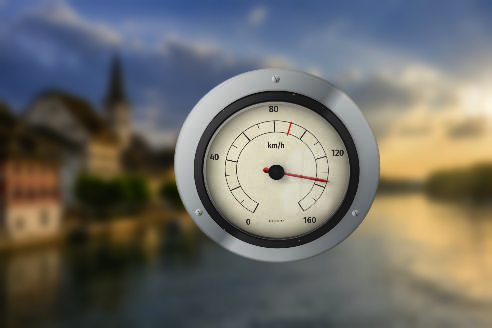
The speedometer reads 135 km/h
